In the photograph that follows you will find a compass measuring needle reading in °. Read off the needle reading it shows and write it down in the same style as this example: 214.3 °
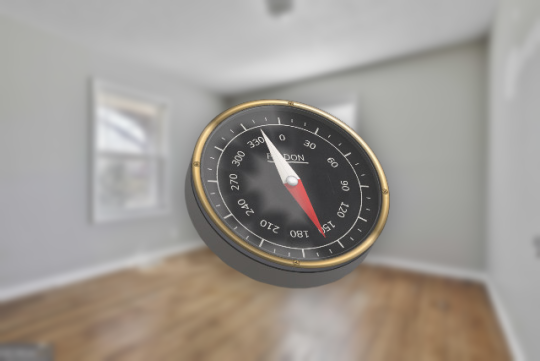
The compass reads 160 °
